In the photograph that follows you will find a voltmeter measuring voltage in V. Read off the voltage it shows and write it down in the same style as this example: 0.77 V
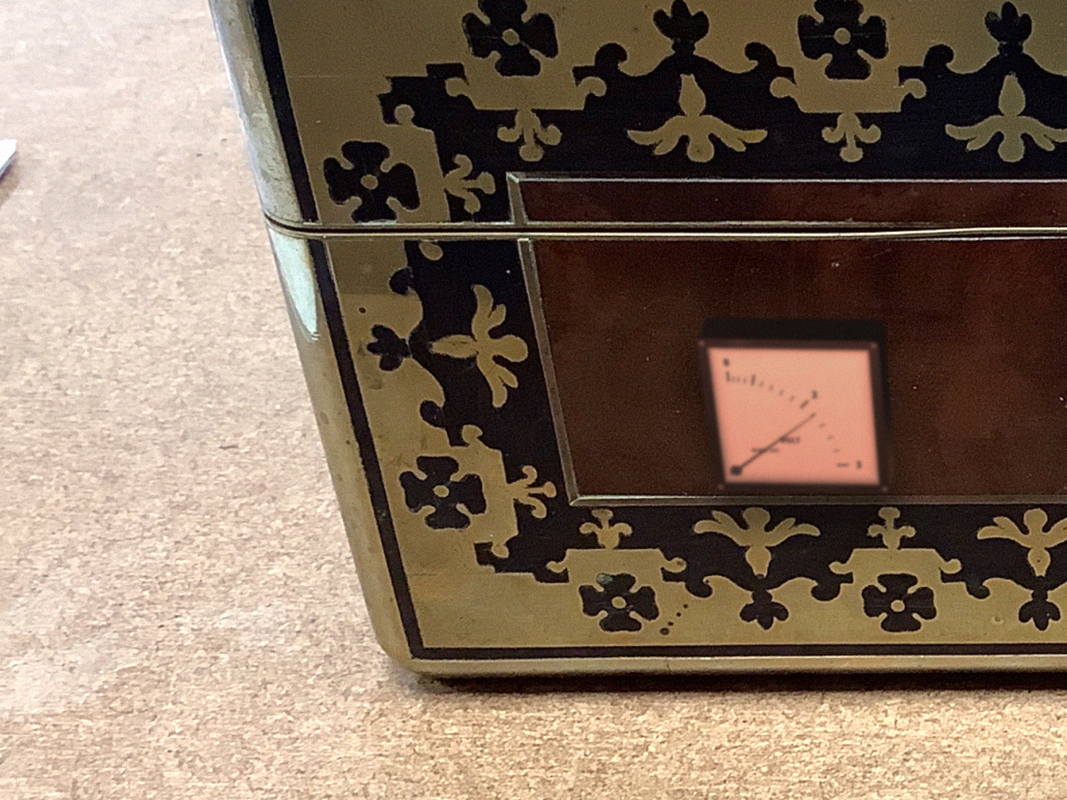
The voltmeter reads 2.2 V
